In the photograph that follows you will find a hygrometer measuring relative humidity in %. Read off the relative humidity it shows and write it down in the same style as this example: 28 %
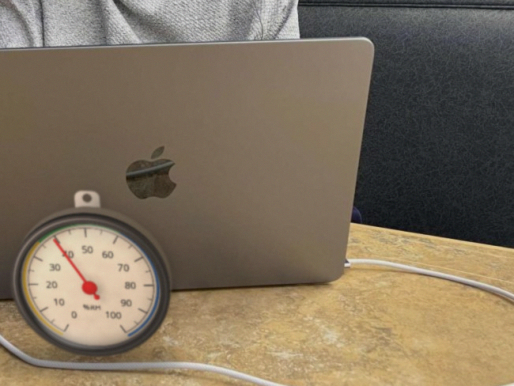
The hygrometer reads 40 %
